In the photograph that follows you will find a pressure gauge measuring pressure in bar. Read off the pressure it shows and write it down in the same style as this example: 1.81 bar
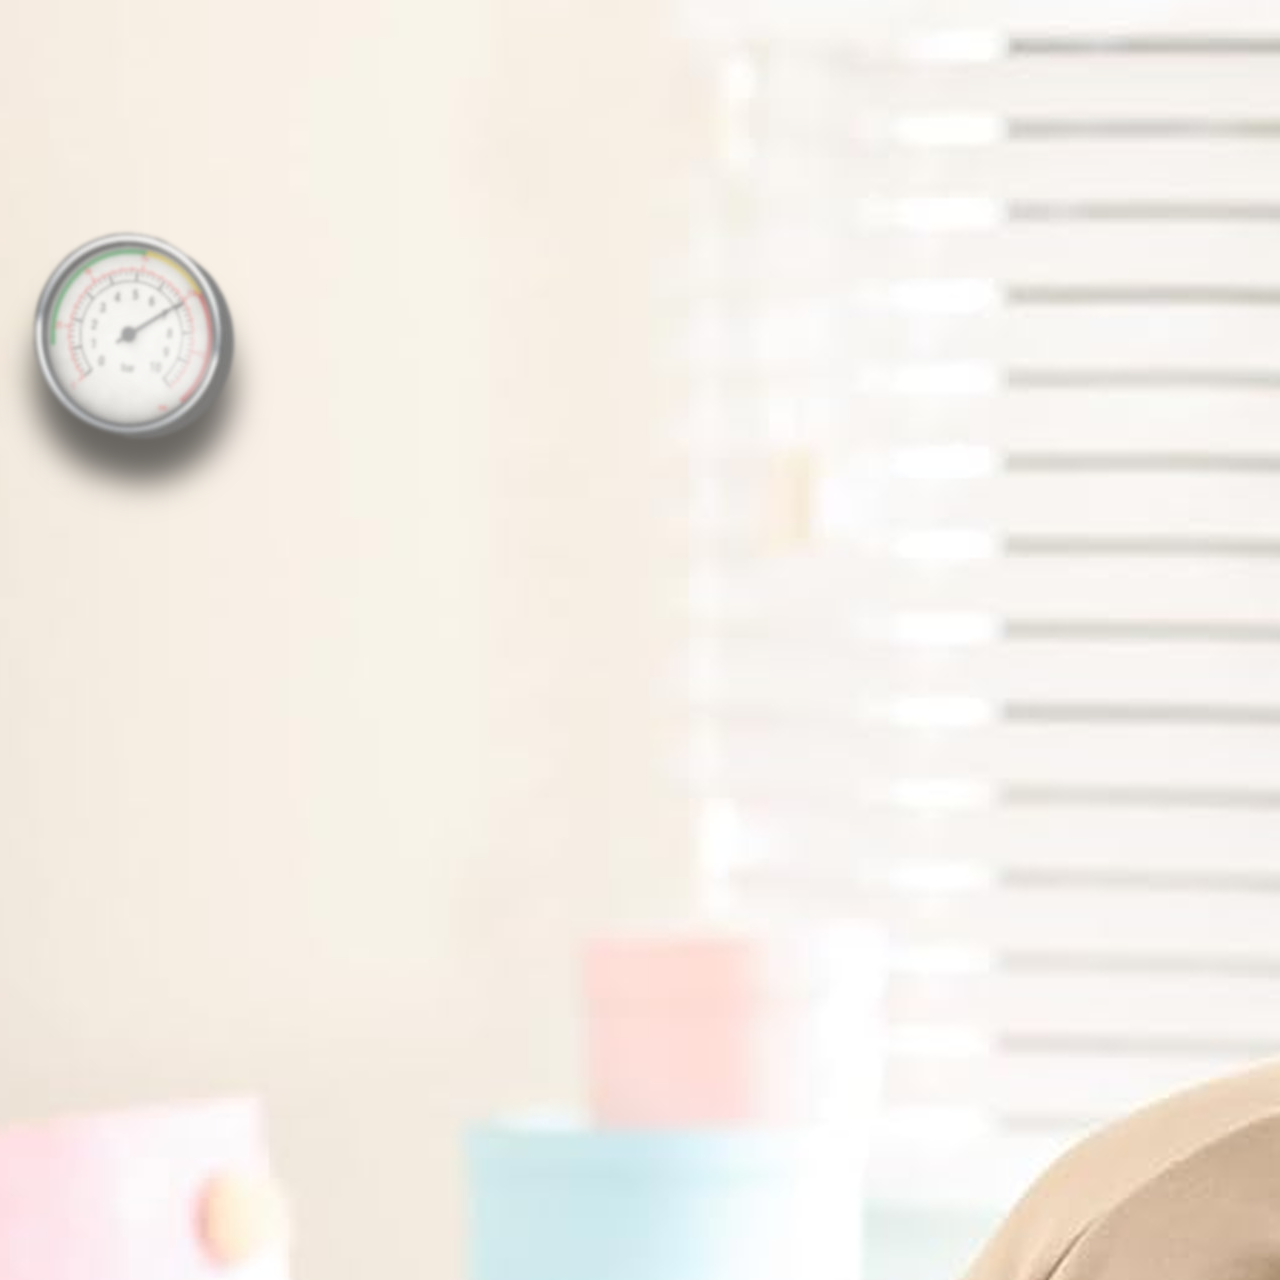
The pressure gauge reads 7 bar
